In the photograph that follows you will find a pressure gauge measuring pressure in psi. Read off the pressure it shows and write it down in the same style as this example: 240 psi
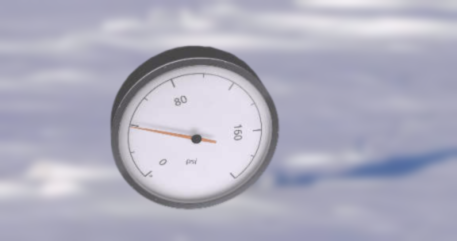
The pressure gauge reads 40 psi
